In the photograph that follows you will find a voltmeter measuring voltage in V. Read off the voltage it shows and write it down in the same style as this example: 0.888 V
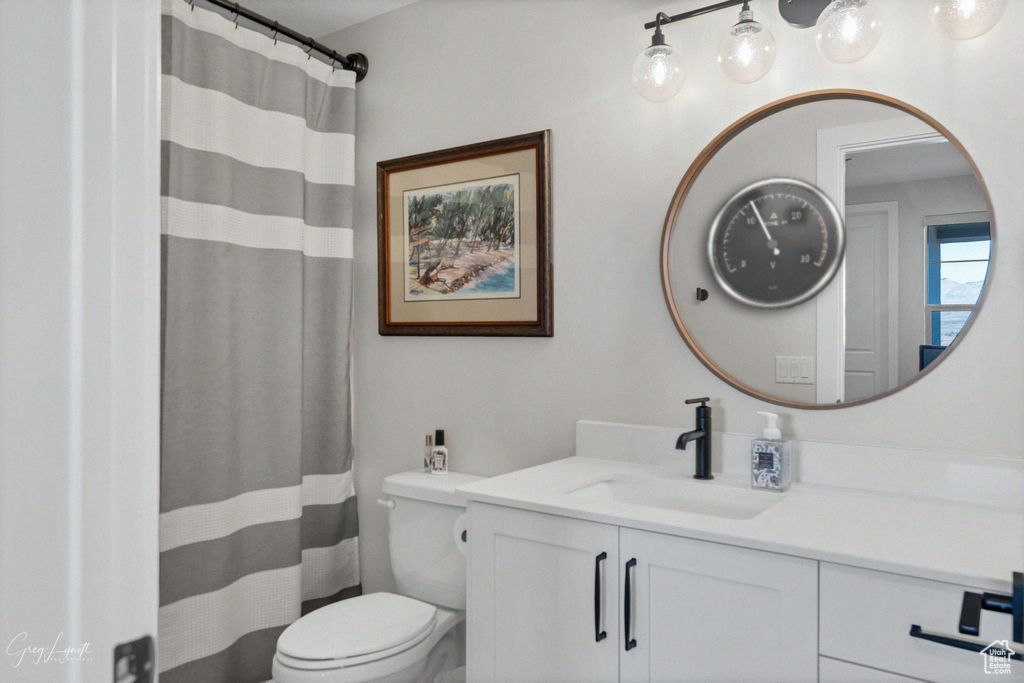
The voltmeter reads 12 V
